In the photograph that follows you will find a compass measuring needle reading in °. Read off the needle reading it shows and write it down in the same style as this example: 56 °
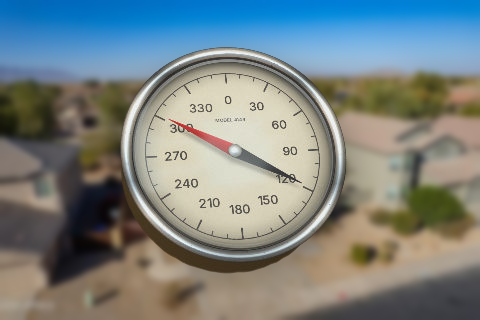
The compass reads 300 °
